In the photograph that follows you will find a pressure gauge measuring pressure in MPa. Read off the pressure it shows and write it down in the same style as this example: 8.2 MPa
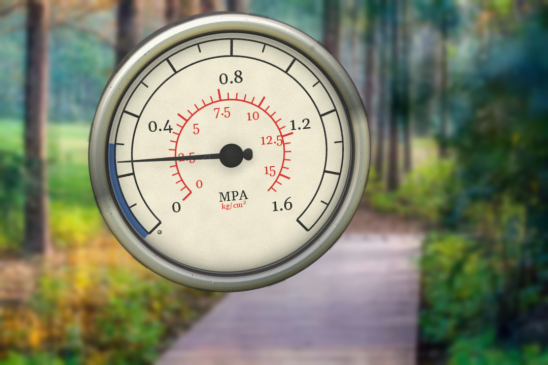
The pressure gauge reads 0.25 MPa
